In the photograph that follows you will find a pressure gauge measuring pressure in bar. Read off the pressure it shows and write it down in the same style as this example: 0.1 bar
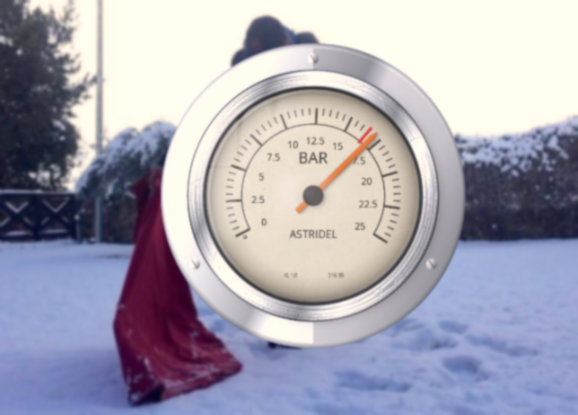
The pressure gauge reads 17 bar
